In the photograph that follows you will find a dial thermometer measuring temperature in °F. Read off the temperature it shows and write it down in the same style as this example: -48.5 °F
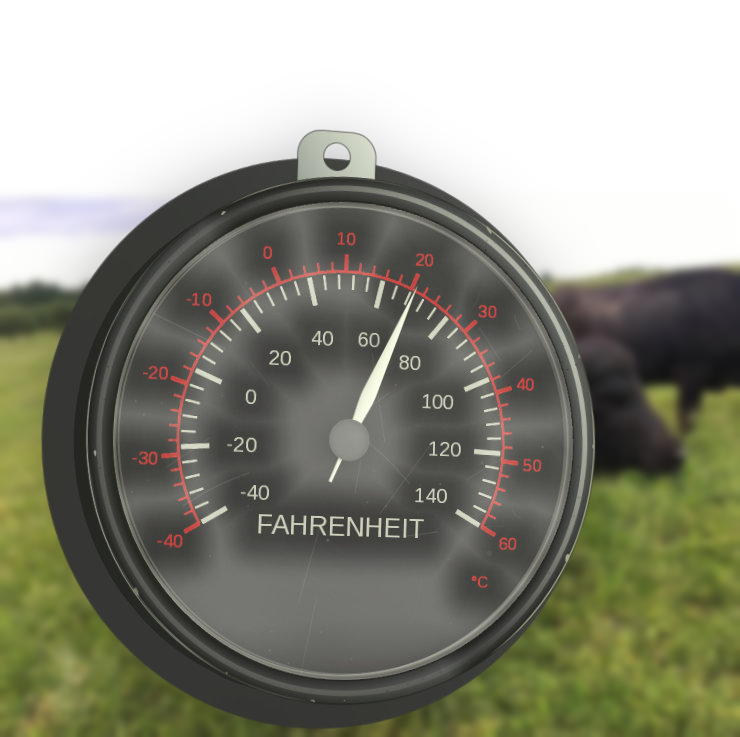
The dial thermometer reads 68 °F
